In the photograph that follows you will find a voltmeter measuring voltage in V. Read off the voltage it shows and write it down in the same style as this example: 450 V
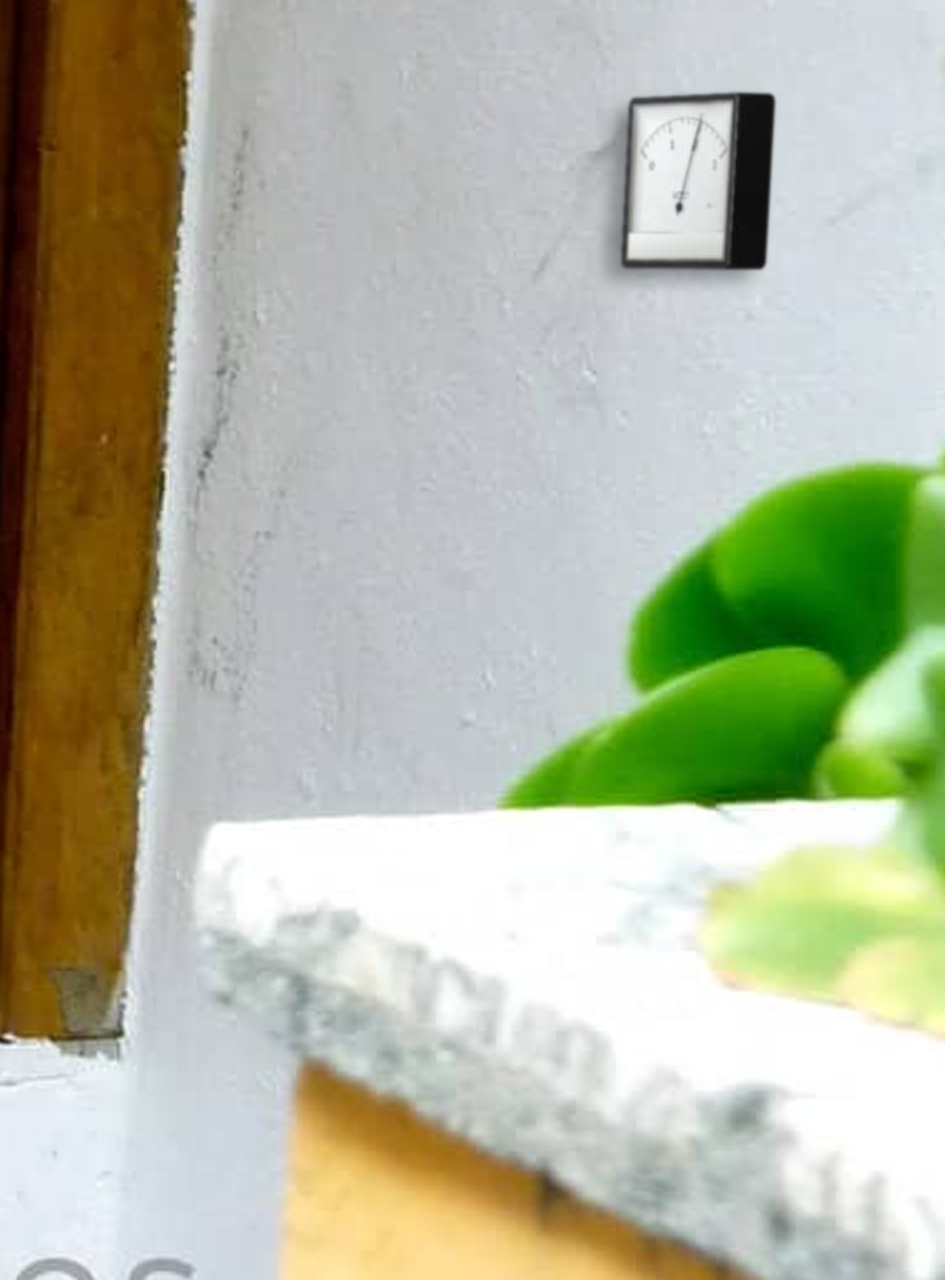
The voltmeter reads 2 V
